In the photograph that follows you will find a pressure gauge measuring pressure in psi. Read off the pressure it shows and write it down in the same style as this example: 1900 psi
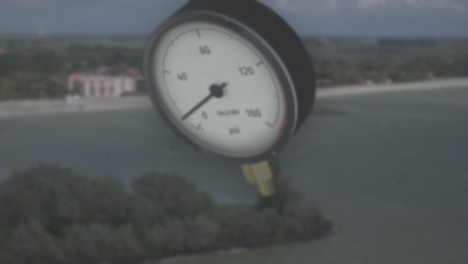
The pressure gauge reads 10 psi
